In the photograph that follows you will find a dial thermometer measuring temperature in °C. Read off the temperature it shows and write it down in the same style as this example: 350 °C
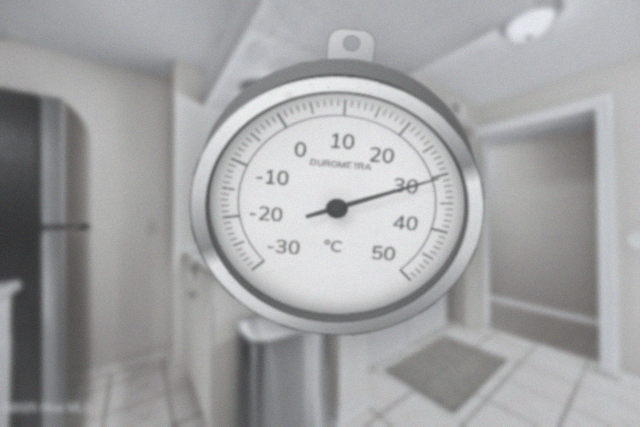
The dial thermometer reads 30 °C
